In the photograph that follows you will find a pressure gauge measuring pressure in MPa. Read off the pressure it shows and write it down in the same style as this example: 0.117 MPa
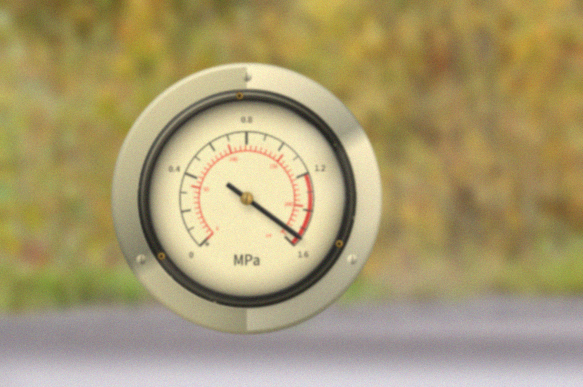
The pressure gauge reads 1.55 MPa
